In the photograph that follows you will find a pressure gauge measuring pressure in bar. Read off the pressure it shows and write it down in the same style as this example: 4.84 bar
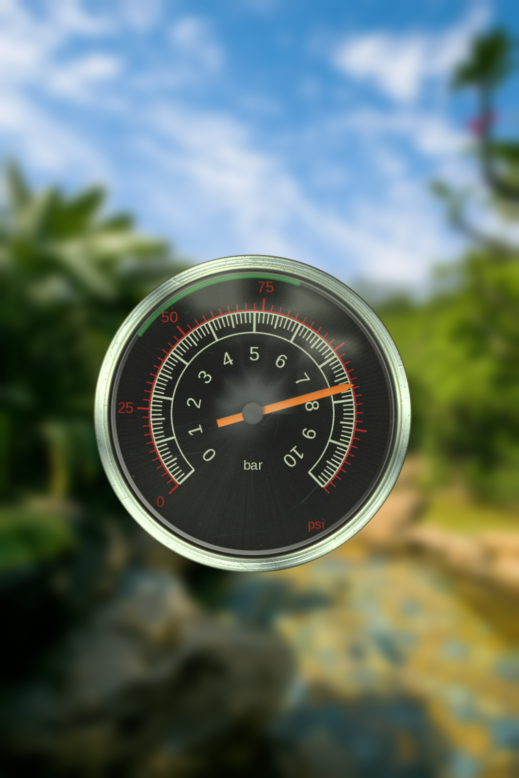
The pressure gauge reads 7.7 bar
